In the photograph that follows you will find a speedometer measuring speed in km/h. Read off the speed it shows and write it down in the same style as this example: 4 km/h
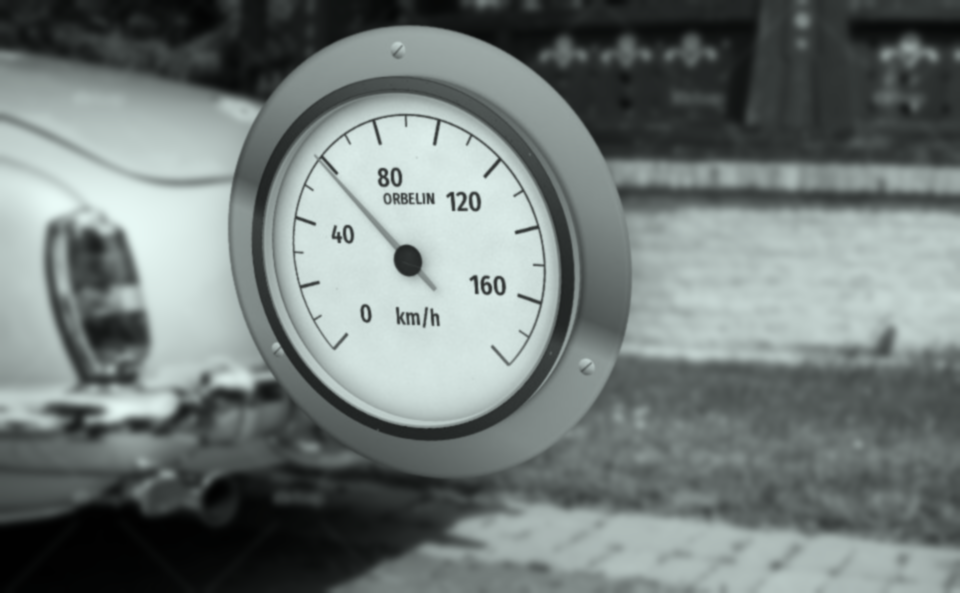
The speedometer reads 60 km/h
